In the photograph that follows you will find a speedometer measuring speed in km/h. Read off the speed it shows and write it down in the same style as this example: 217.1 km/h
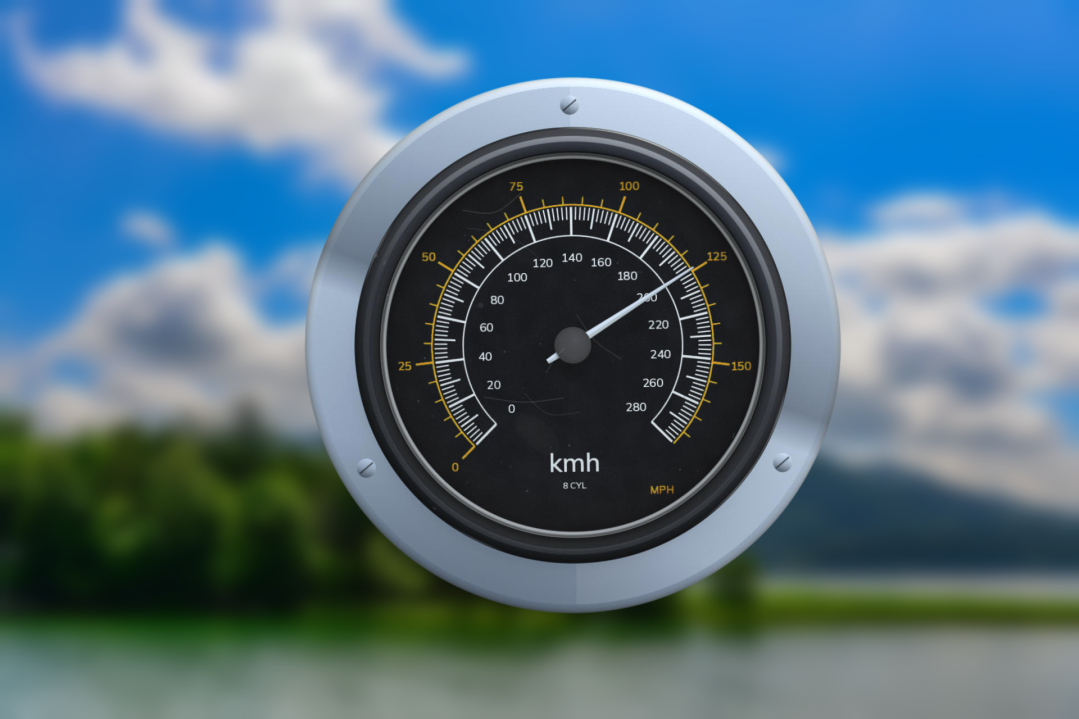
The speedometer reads 200 km/h
